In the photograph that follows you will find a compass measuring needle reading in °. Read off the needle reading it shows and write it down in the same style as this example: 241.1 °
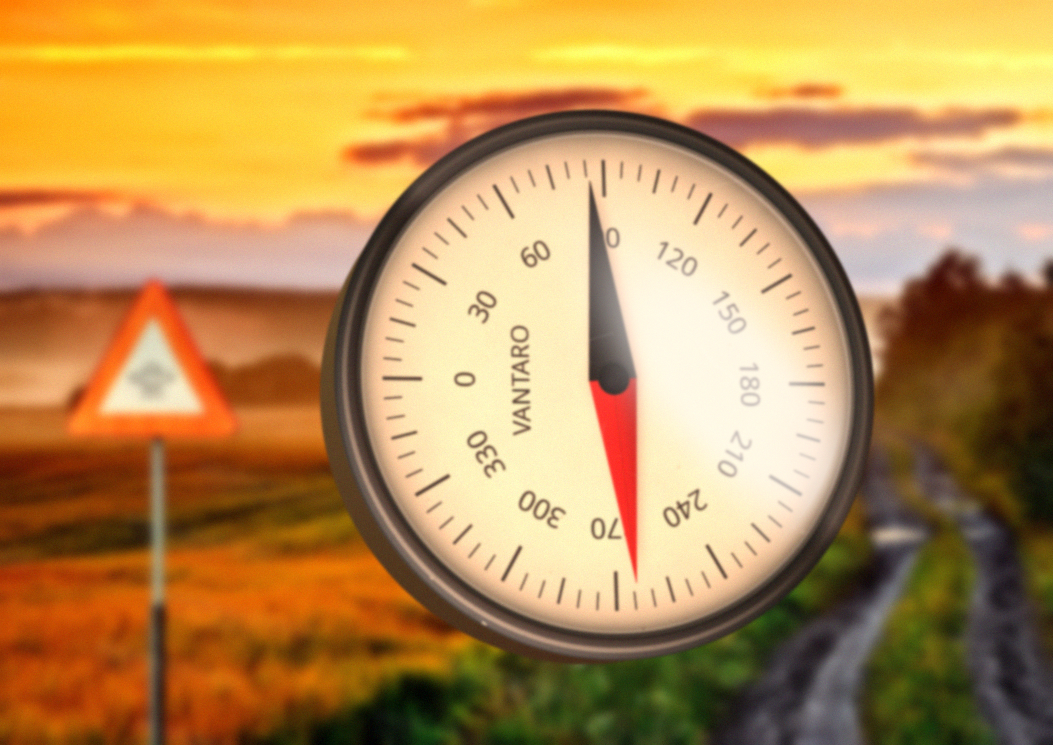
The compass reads 265 °
